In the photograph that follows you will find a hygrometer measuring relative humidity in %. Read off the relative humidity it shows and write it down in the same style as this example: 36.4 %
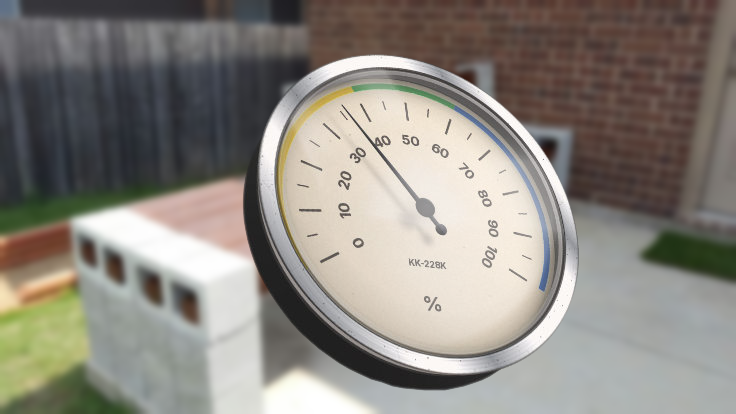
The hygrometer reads 35 %
